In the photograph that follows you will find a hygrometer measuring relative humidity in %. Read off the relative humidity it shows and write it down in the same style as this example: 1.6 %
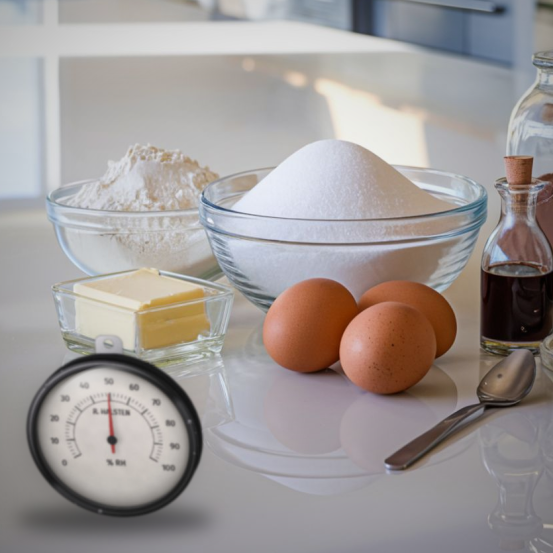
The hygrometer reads 50 %
